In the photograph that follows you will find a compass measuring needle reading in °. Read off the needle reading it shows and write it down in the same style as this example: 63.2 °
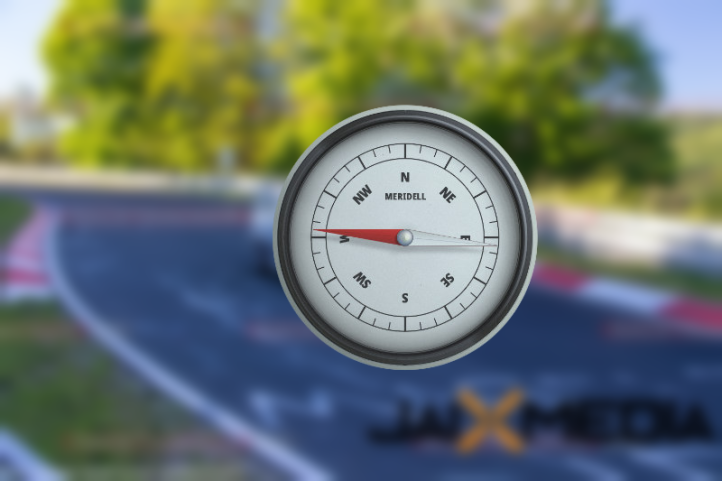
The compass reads 275 °
